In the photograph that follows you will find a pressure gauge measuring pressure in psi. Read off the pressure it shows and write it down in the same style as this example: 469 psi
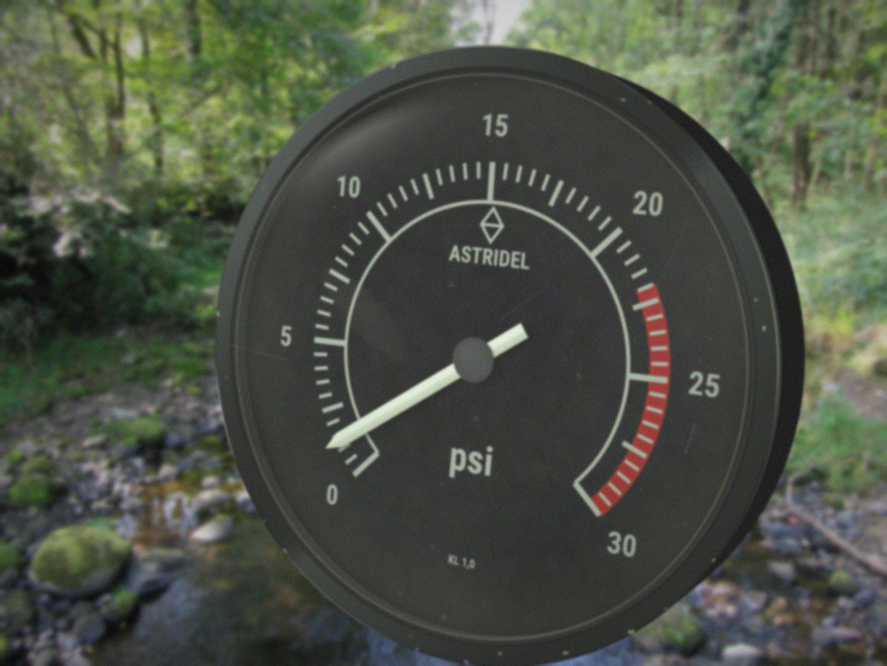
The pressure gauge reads 1.25 psi
